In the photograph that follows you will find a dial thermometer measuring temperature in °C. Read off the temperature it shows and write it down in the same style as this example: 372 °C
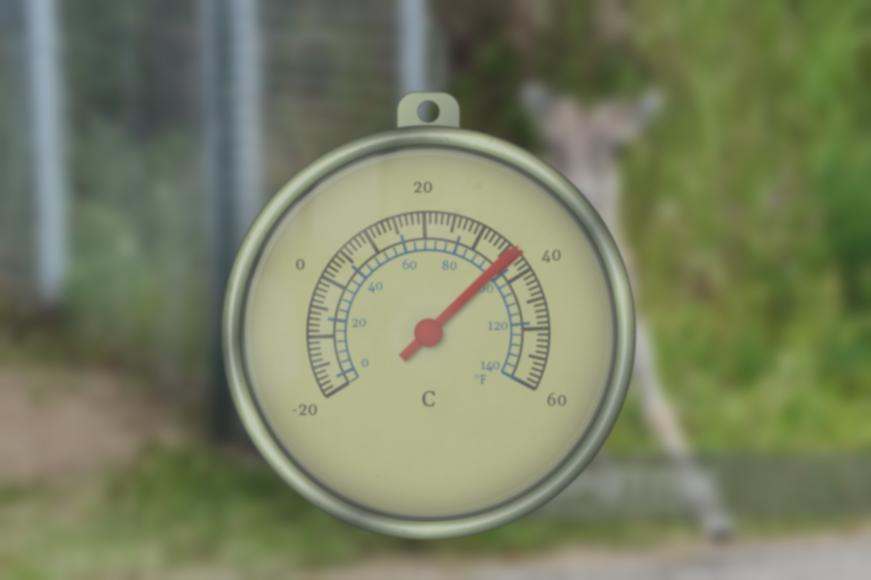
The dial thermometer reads 36 °C
